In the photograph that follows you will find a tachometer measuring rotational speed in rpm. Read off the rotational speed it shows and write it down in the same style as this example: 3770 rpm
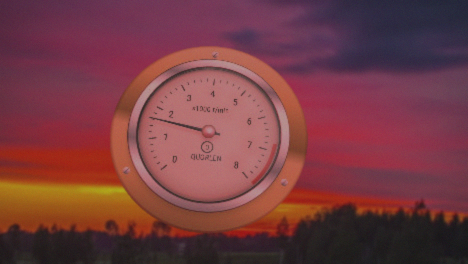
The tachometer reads 1600 rpm
